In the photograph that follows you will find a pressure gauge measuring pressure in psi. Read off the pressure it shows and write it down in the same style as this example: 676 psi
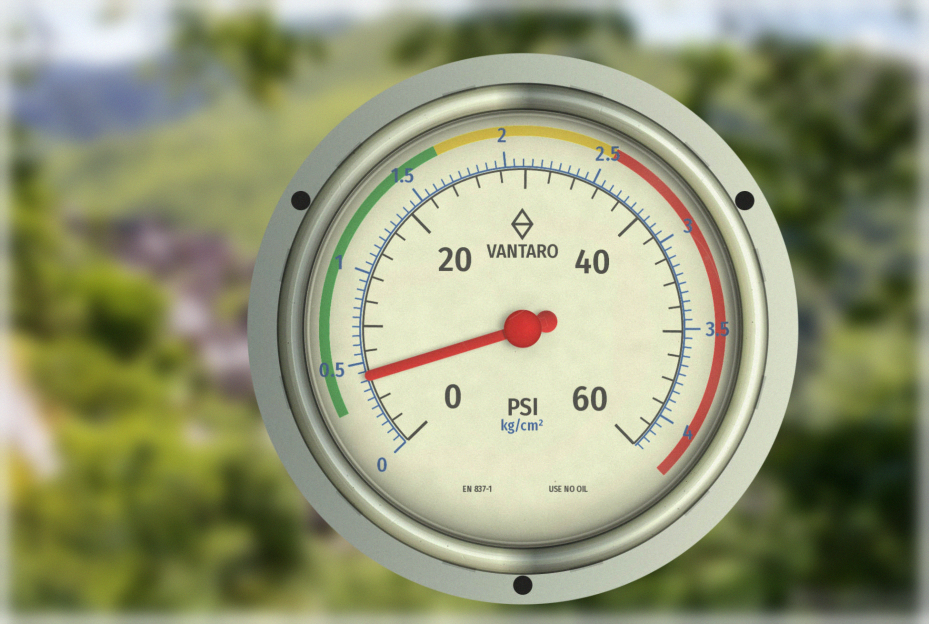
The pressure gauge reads 6 psi
